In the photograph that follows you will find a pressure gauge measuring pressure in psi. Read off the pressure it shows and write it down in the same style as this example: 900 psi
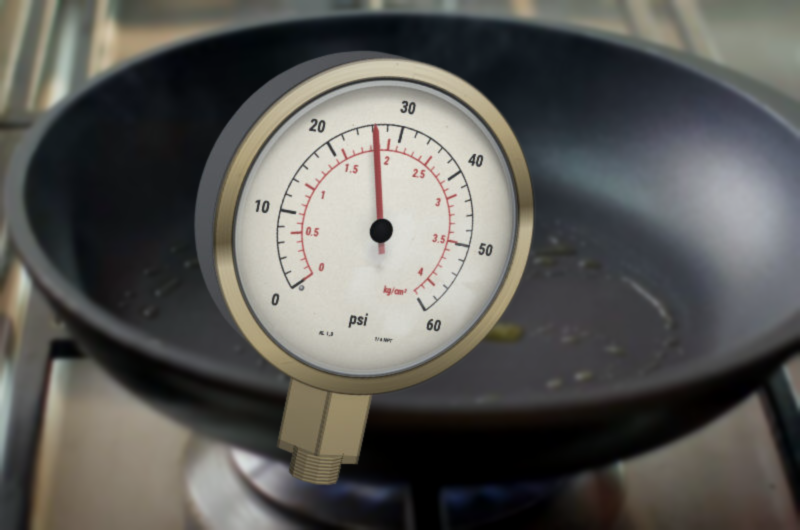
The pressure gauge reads 26 psi
